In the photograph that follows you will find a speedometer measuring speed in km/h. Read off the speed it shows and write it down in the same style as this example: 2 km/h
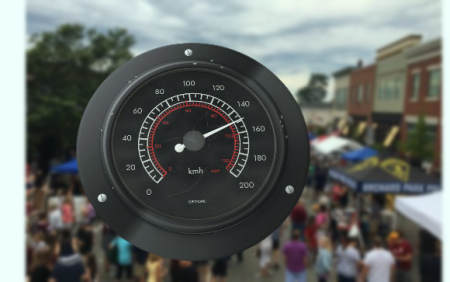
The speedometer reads 150 km/h
